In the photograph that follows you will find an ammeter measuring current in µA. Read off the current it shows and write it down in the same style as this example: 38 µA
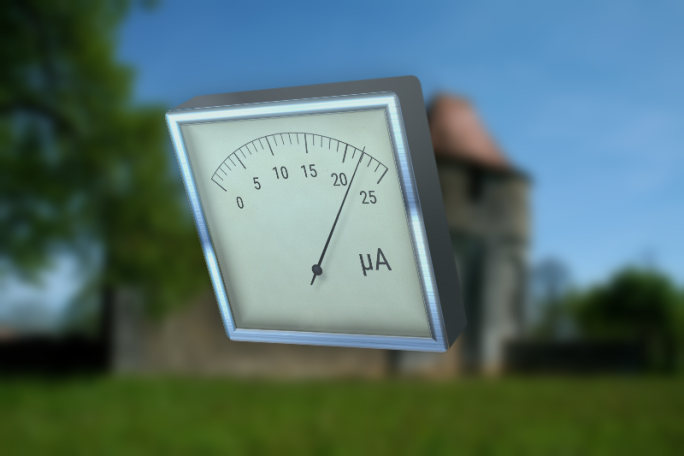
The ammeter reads 22 µA
